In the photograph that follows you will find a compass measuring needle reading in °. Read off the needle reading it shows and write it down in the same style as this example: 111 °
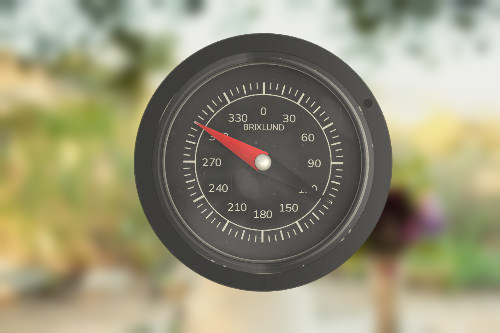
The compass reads 300 °
